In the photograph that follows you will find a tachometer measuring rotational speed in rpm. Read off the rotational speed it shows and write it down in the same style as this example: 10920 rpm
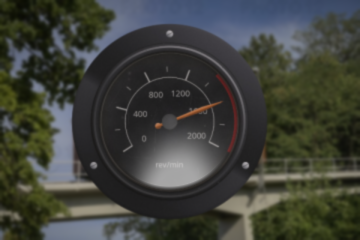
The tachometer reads 1600 rpm
